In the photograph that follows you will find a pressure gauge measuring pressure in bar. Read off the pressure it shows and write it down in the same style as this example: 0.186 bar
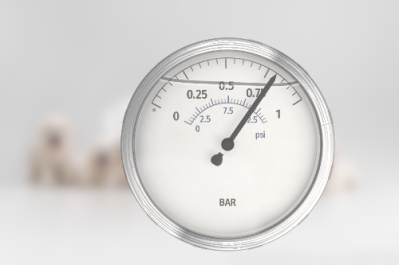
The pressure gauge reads 0.8 bar
